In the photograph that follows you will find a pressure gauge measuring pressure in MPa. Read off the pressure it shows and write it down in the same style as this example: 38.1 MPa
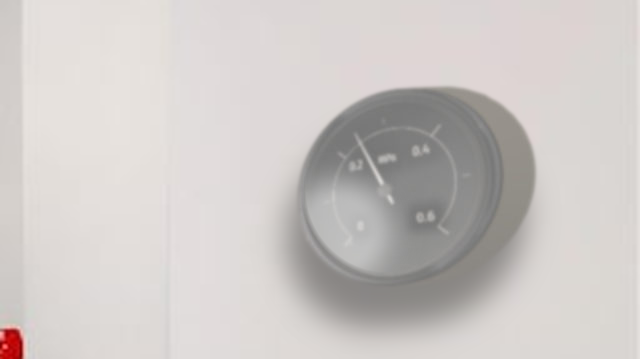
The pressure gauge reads 0.25 MPa
